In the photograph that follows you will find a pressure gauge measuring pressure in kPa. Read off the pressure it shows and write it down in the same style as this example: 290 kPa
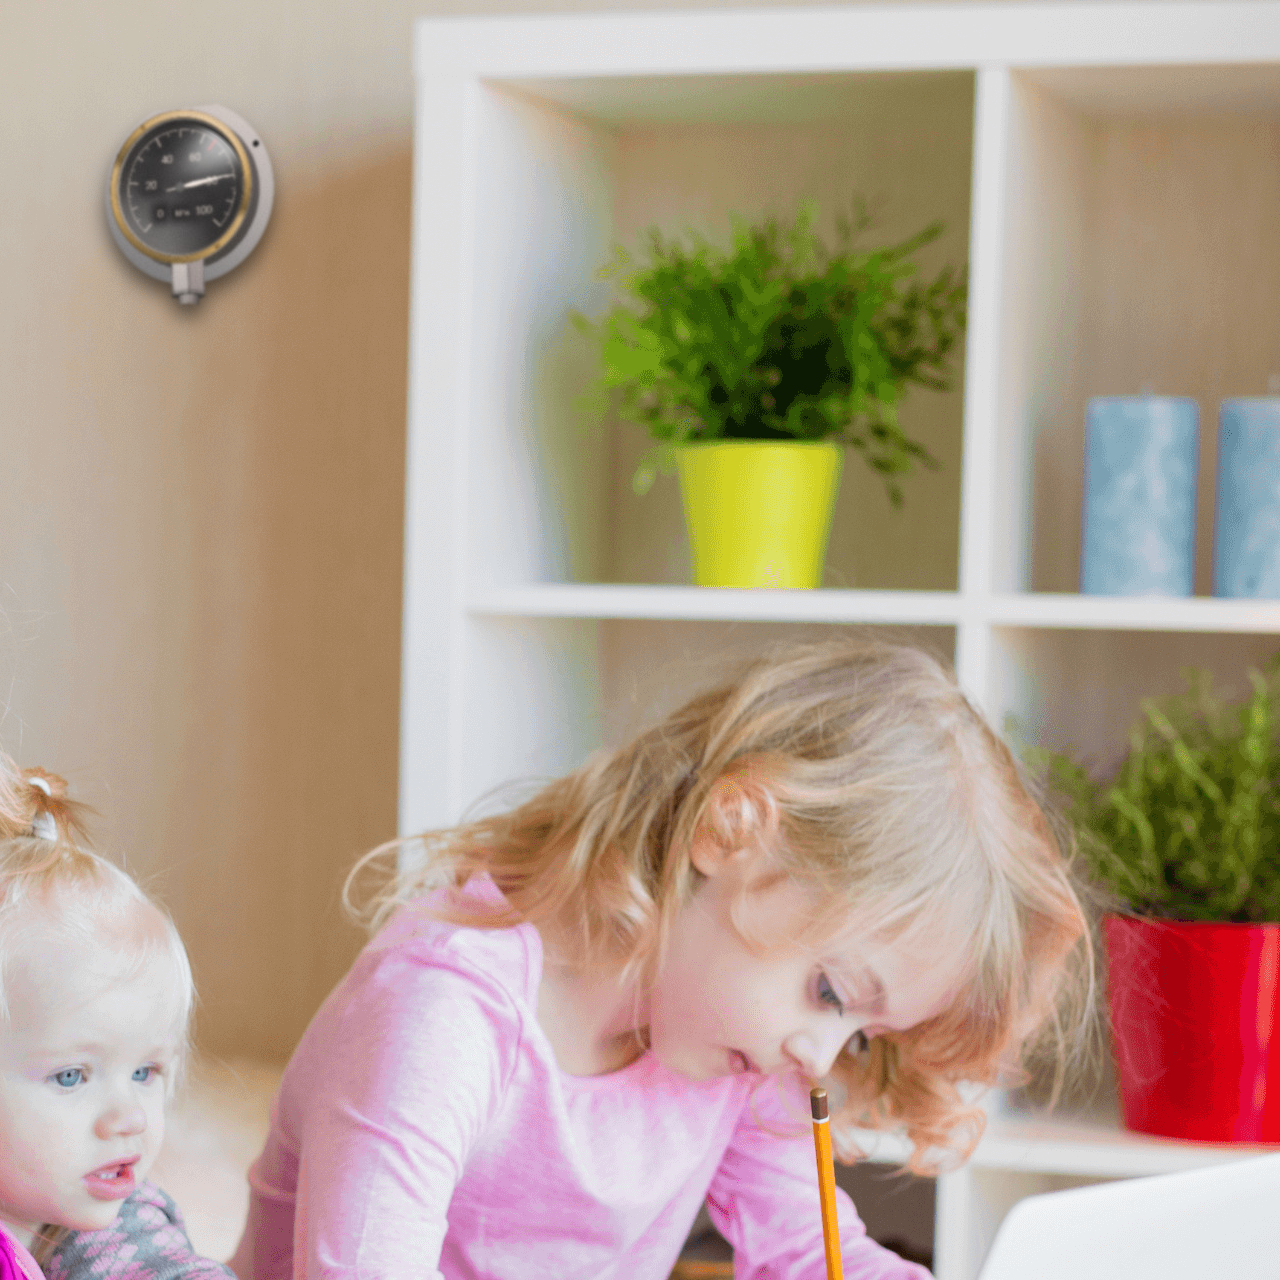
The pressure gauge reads 80 kPa
